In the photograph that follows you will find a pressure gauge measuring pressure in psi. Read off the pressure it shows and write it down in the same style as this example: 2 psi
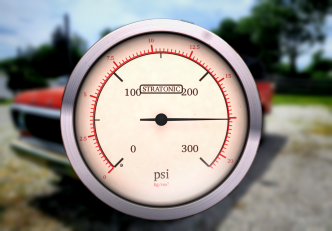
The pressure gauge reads 250 psi
